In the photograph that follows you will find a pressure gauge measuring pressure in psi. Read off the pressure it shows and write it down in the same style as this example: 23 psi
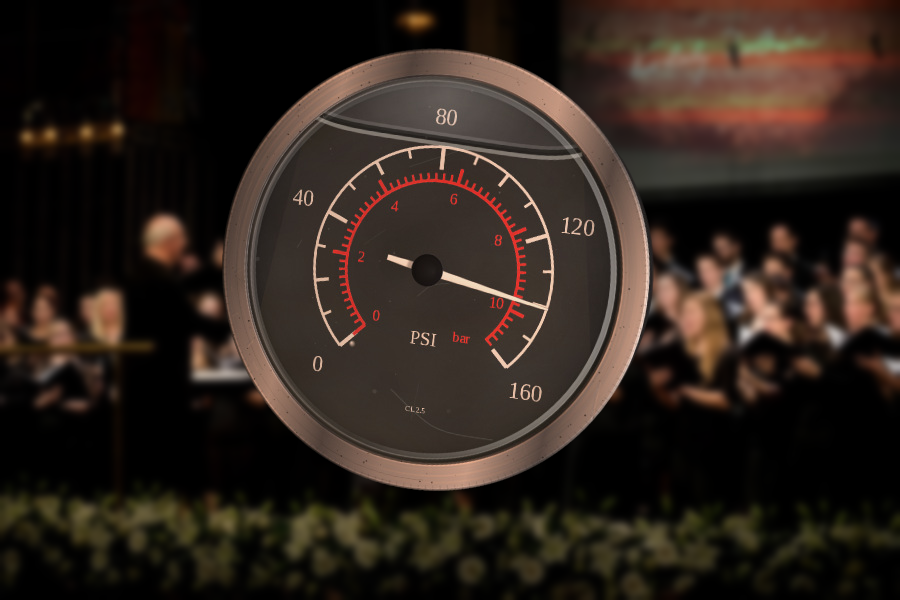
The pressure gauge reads 140 psi
